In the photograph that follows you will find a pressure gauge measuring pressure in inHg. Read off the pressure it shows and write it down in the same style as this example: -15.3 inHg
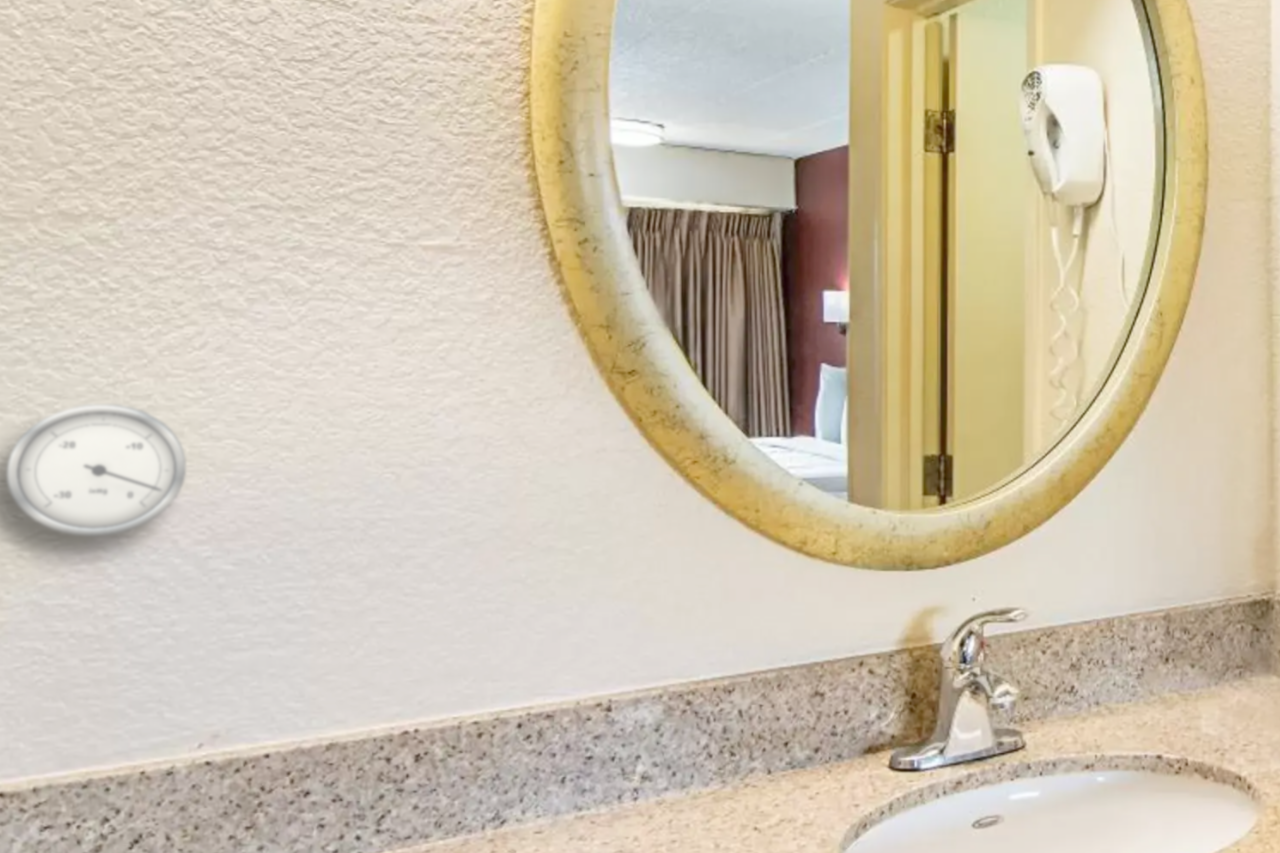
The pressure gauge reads -2.5 inHg
